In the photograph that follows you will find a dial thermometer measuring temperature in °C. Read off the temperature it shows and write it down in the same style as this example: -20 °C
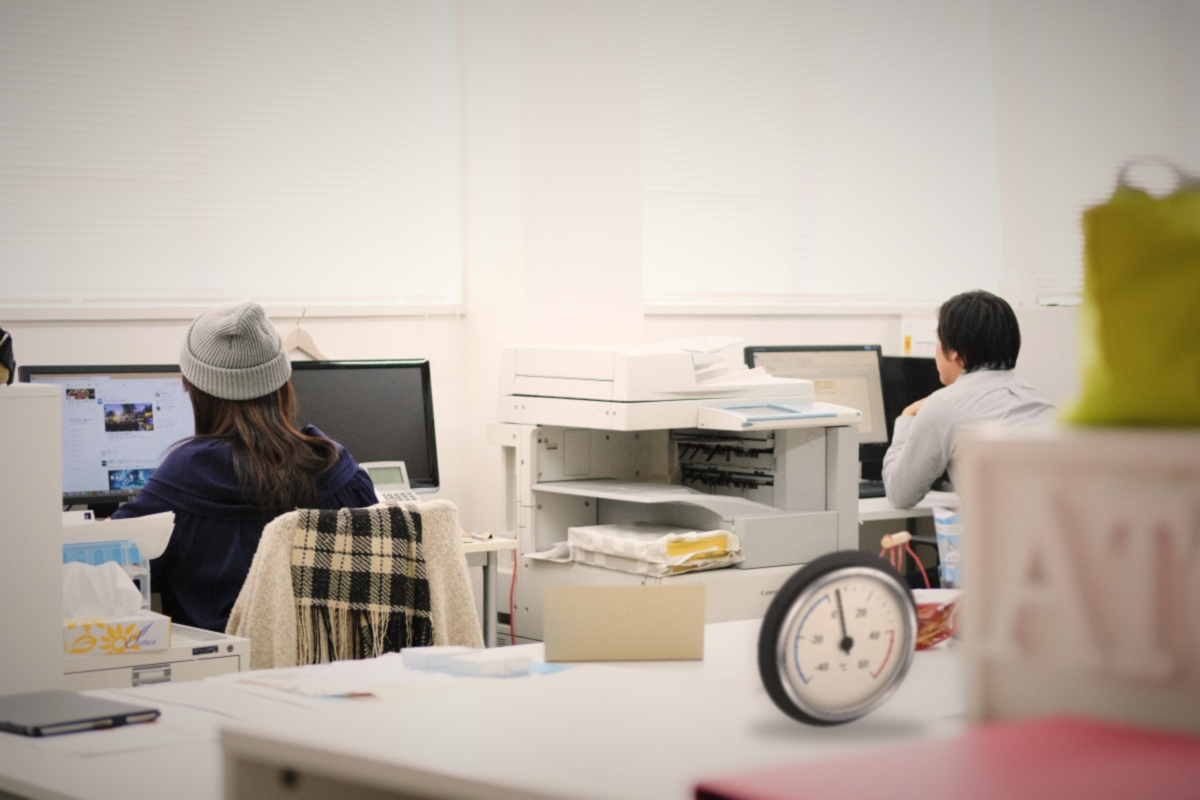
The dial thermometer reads 4 °C
